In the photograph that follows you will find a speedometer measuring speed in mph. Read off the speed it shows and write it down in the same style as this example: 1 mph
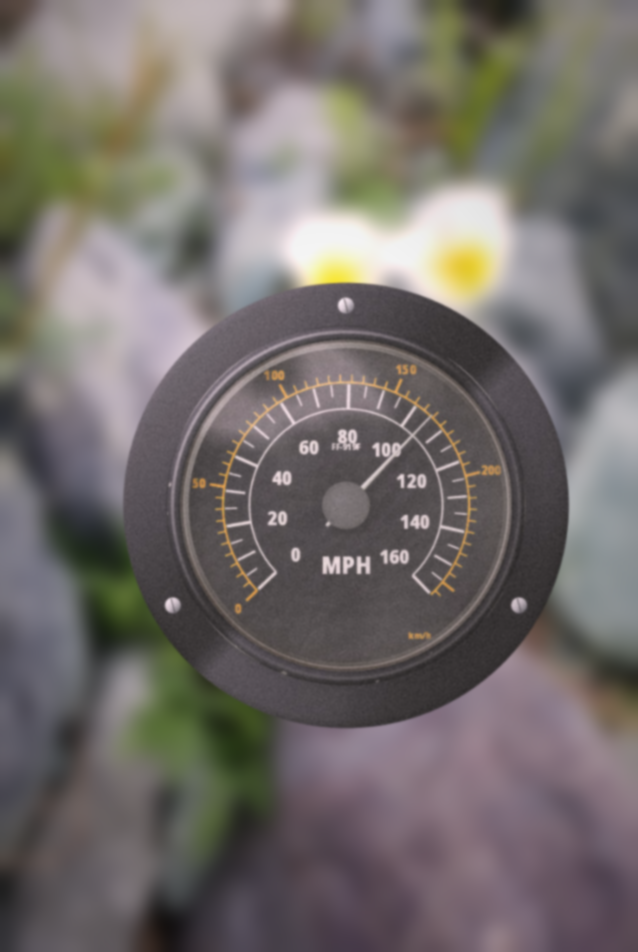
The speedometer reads 105 mph
